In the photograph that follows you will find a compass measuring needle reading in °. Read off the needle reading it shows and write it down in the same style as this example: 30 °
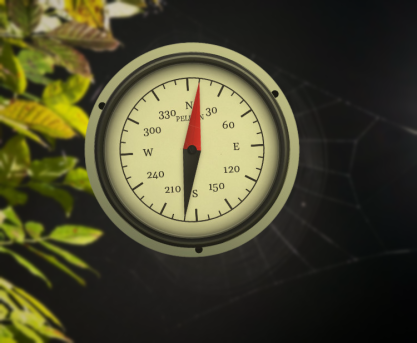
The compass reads 10 °
